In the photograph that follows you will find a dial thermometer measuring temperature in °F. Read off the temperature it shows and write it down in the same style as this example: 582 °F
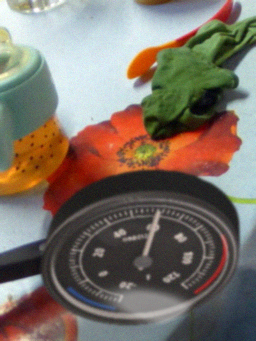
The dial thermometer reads 60 °F
